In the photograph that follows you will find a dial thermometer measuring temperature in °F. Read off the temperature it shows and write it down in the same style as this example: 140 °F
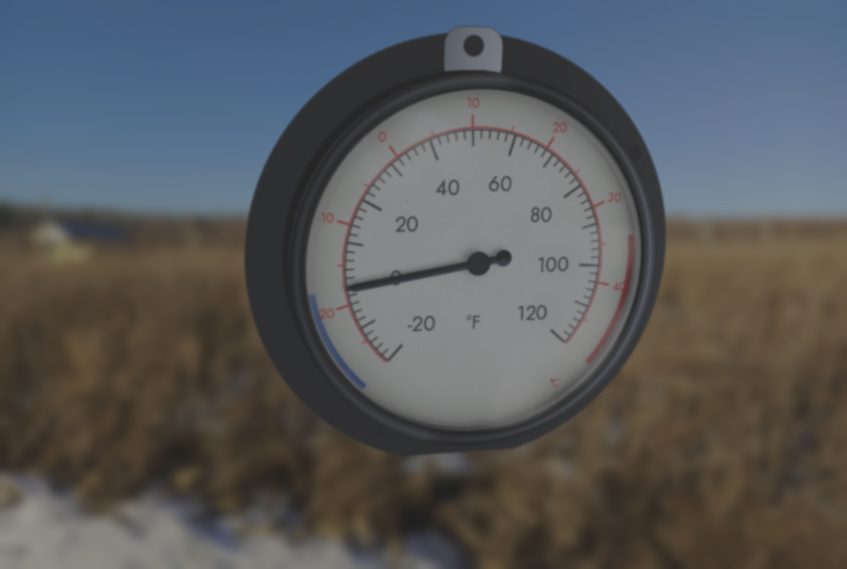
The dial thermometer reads 0 °F
